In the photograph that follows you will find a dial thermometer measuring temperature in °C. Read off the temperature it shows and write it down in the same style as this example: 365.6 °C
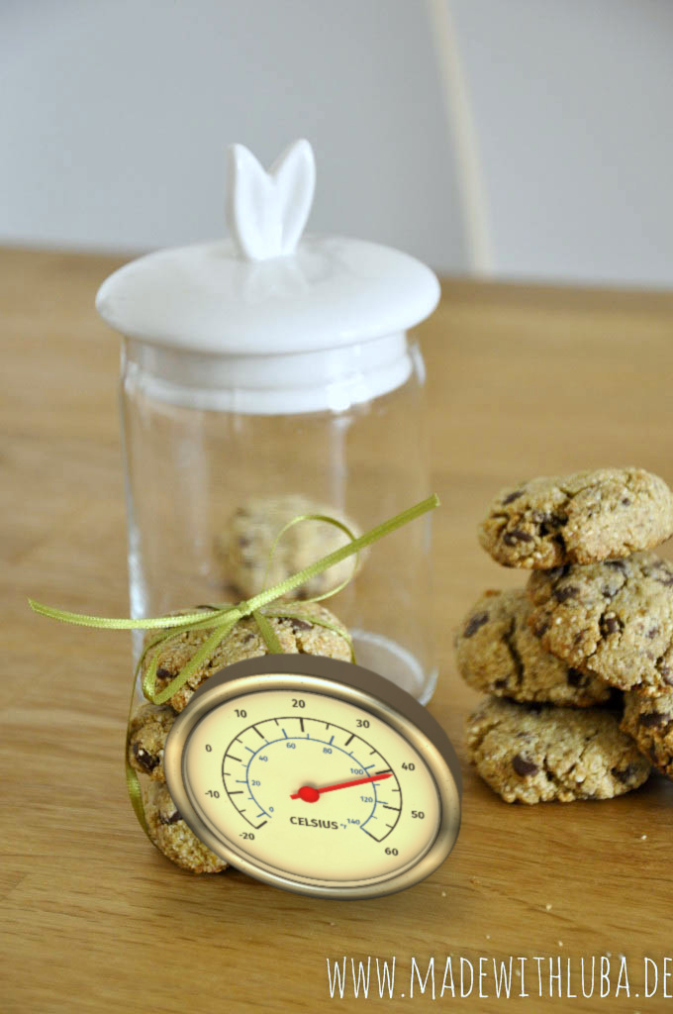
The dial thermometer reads 40 °C
